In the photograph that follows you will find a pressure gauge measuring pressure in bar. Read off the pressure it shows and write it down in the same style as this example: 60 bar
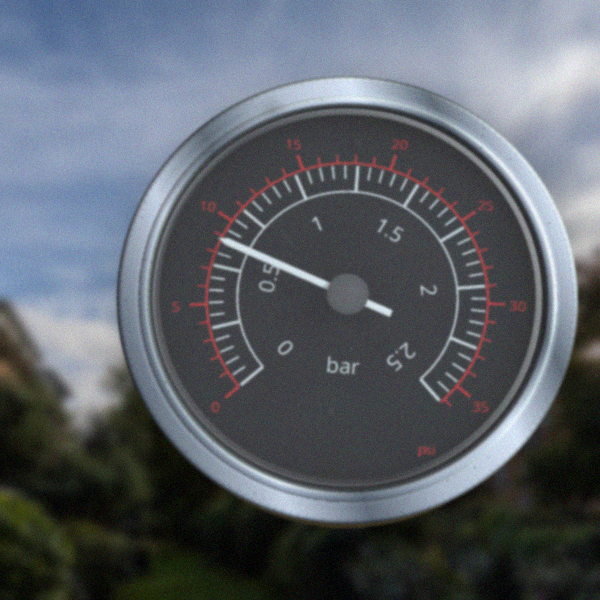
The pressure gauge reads 0.6 bar
